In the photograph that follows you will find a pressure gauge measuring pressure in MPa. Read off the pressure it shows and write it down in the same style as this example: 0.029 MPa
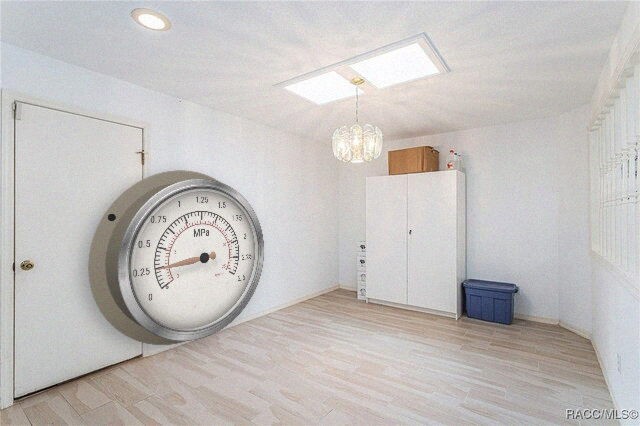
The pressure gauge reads 0.25 MPa
